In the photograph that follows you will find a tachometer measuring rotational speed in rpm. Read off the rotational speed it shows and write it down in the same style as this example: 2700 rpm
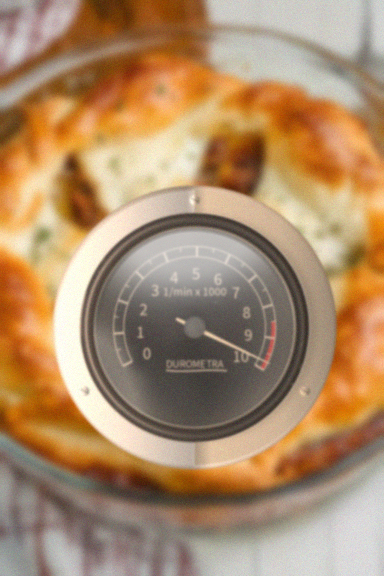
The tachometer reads 9750 rpm
